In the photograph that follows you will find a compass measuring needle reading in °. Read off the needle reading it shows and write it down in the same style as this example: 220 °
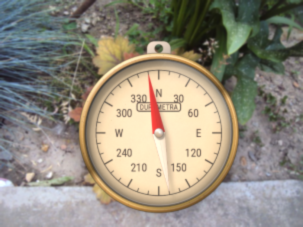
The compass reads 350 °
